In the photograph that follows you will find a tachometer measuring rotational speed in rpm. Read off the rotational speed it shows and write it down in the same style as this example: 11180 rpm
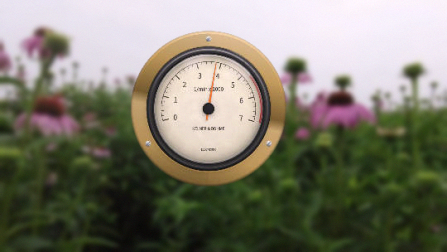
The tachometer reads 3800 rpm
